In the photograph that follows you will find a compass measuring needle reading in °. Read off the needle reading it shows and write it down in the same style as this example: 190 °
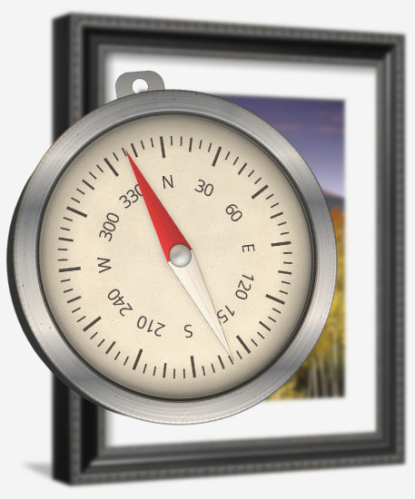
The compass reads 340 °
